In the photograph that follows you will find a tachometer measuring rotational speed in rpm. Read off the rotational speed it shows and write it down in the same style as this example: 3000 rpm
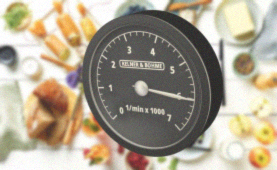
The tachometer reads 6000 rpm
